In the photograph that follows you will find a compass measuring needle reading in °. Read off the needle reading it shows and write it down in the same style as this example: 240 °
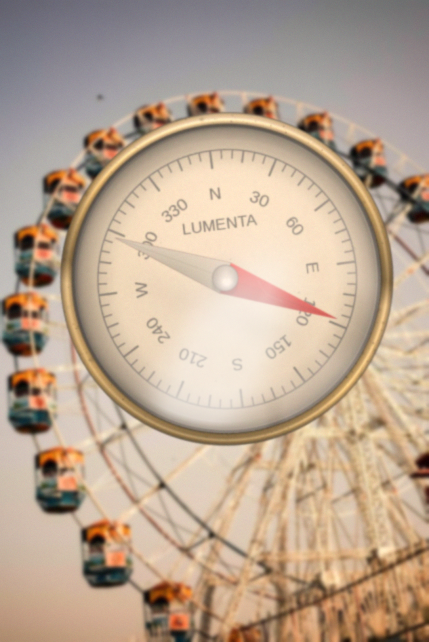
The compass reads 117.5 °
